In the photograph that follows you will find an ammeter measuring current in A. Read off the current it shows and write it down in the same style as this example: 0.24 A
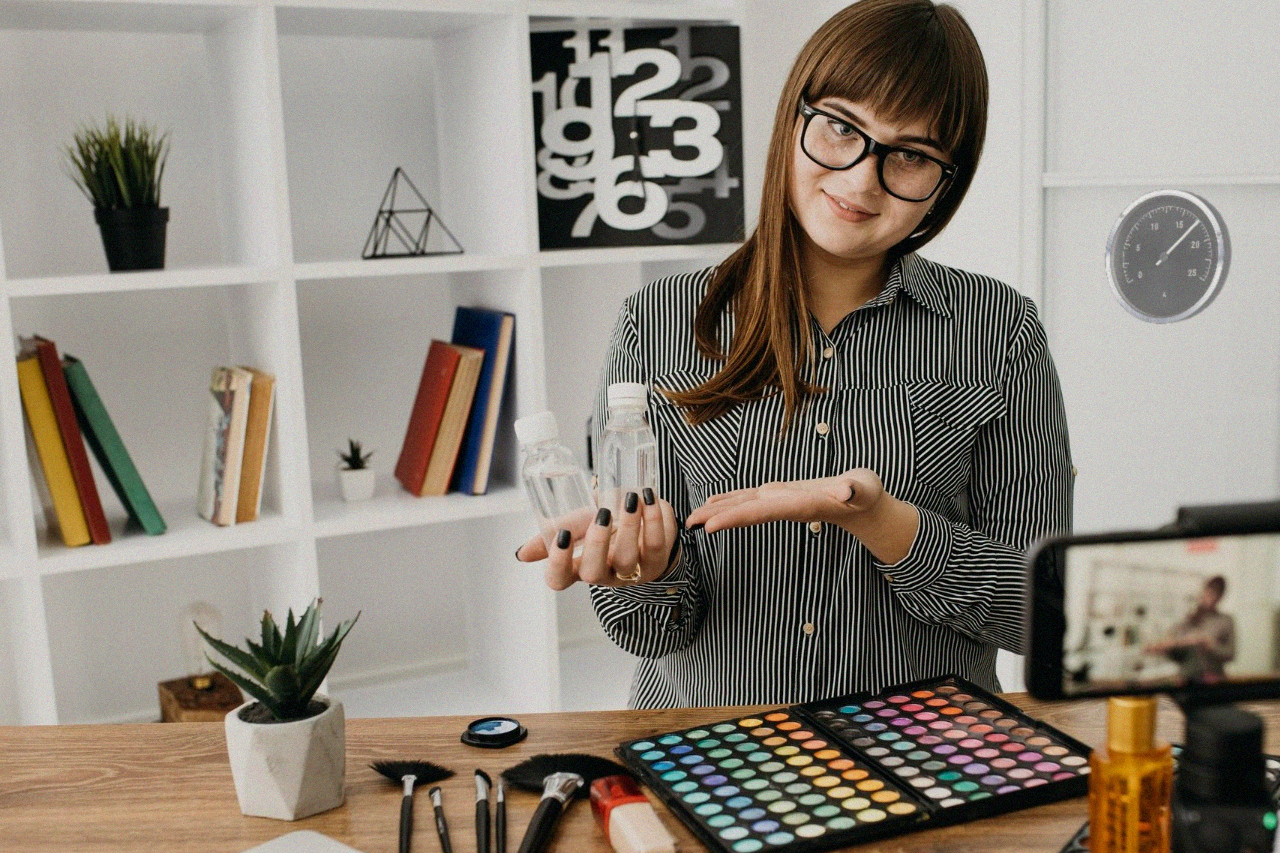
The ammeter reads 17.5 A
